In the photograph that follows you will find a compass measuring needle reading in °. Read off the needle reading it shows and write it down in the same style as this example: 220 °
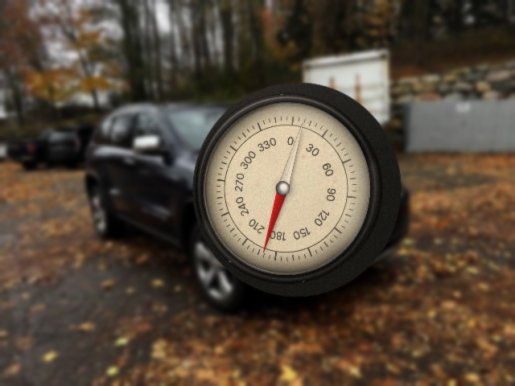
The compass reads 190 °
